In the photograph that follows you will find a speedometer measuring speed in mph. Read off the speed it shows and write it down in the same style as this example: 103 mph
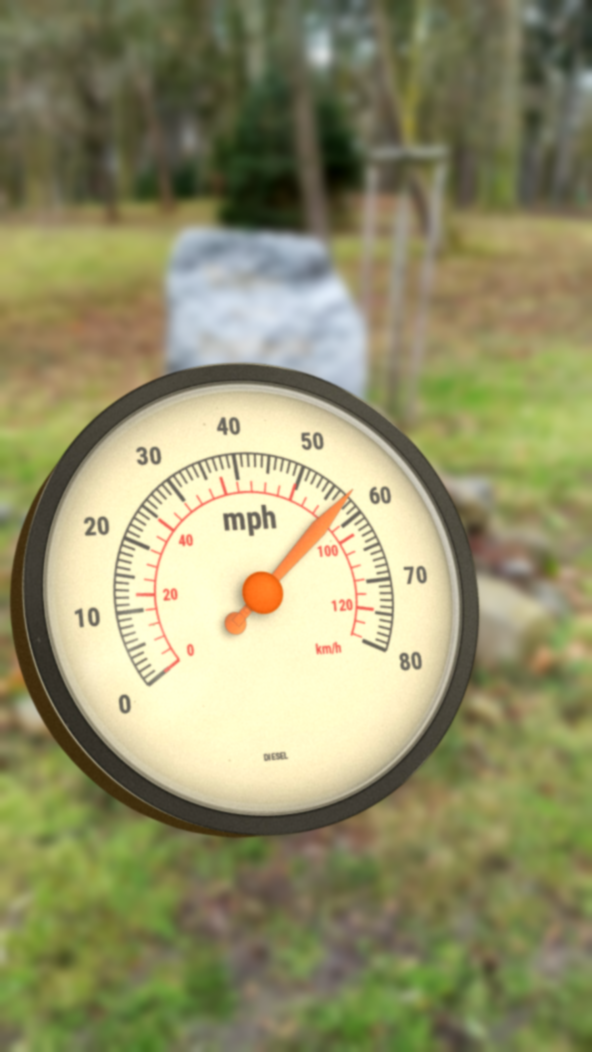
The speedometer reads 57 mph
